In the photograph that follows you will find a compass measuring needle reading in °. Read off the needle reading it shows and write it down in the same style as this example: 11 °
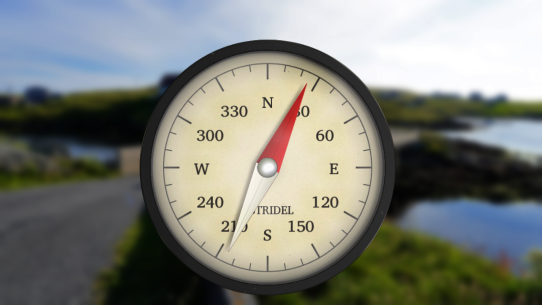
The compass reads 25 °
